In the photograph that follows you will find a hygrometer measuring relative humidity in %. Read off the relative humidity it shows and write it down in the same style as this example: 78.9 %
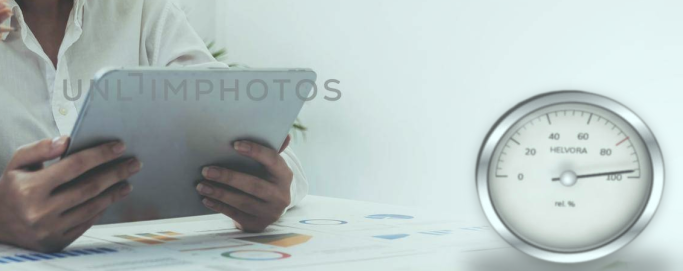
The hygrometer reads 96 %
